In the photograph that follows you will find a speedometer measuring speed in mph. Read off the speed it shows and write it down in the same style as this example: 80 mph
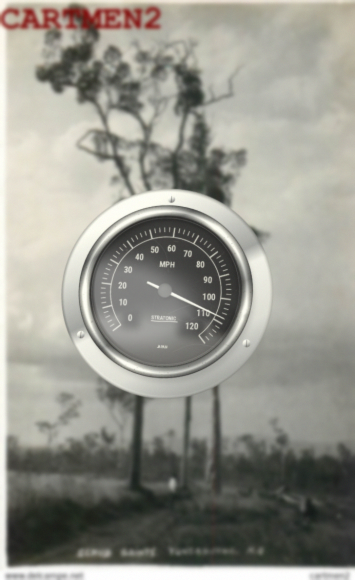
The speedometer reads 108 mph
